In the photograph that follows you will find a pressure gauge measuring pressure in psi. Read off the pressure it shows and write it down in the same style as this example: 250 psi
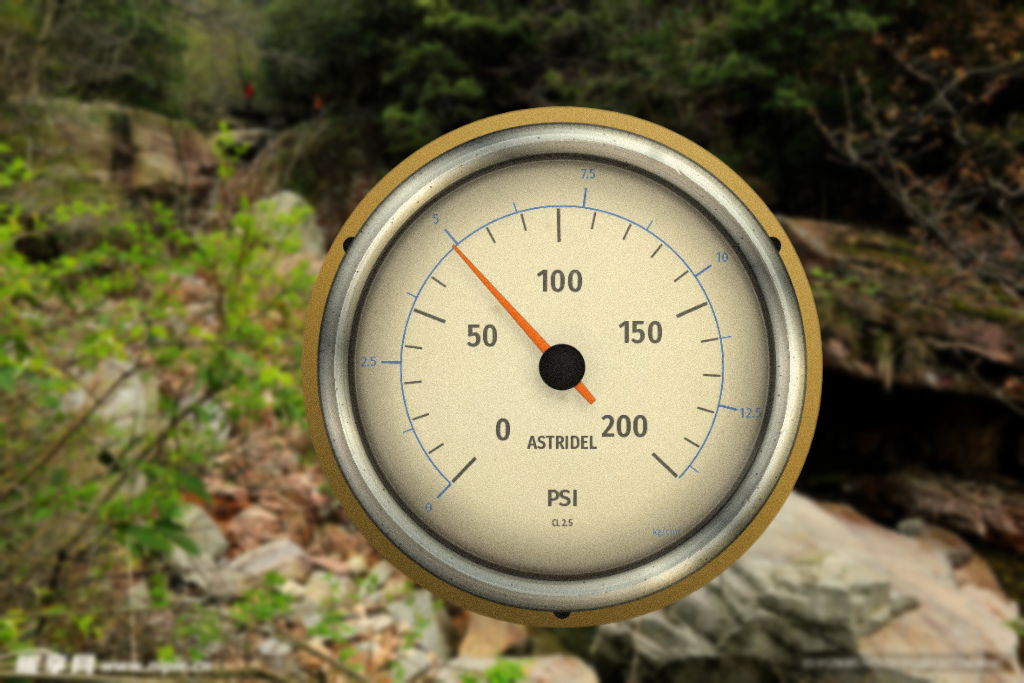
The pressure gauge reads 70 psi
